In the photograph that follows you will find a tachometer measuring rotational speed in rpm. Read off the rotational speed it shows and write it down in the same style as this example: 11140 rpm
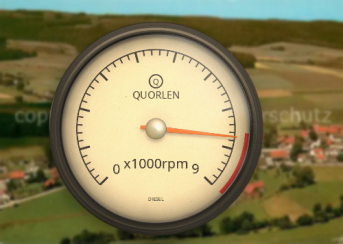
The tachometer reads 7700 rpm
